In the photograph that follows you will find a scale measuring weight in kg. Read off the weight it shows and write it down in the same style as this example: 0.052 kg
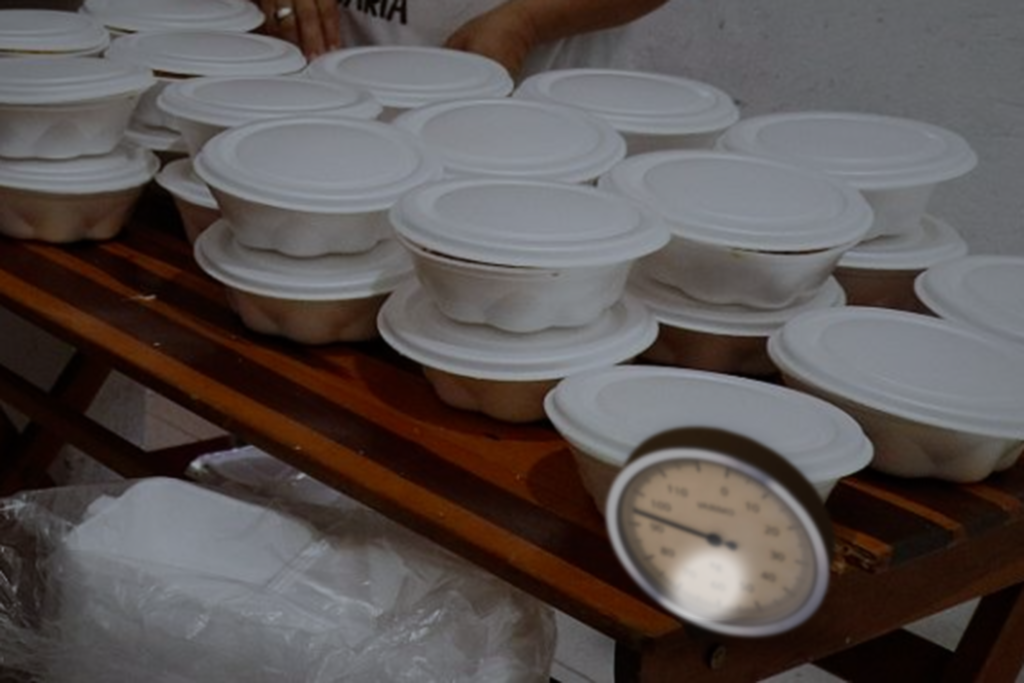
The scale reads 95 kg
